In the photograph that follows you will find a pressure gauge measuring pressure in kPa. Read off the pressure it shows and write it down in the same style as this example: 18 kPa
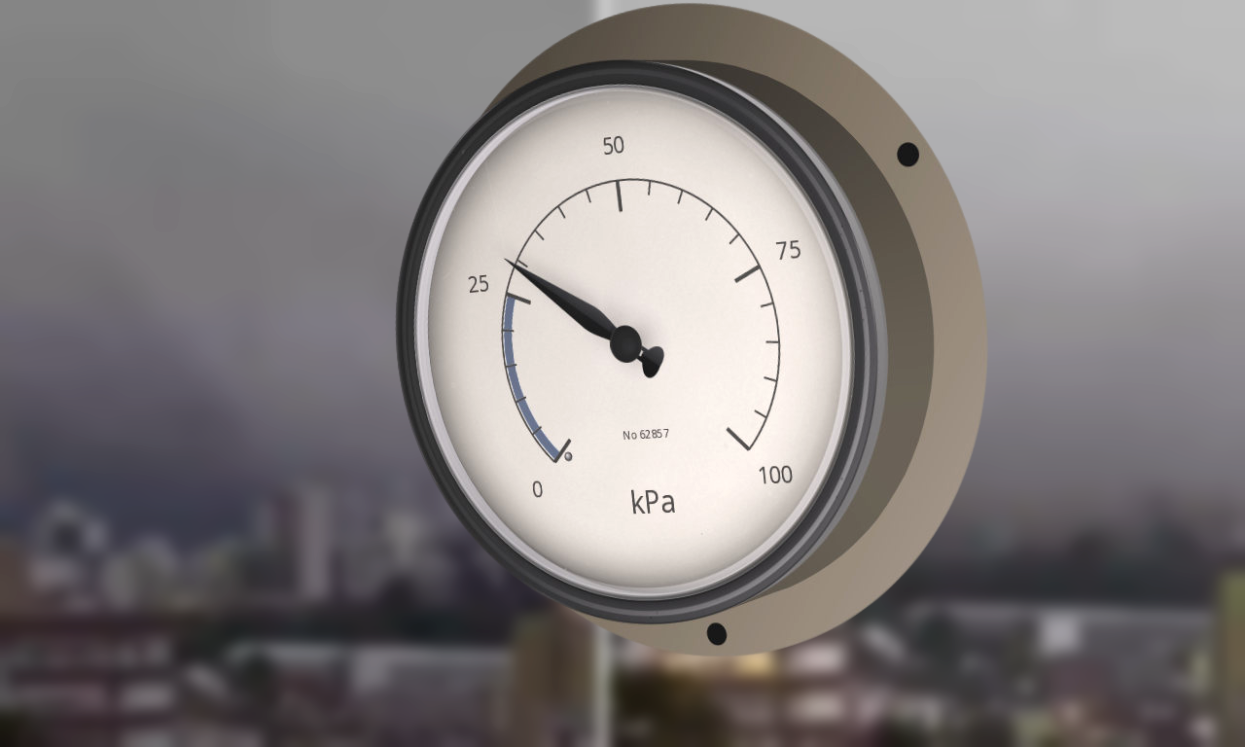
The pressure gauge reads 30 kPa
